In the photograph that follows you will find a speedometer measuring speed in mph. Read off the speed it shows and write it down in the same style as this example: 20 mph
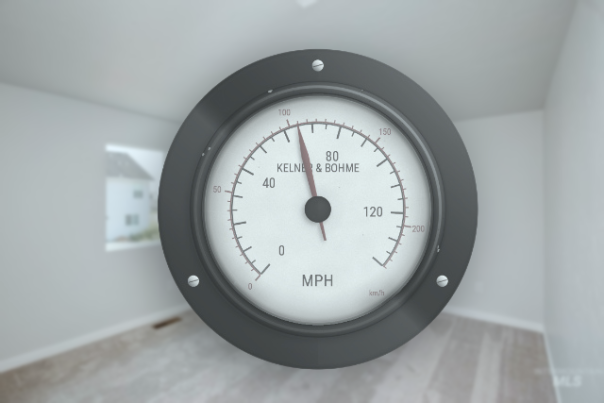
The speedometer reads 65 mph
